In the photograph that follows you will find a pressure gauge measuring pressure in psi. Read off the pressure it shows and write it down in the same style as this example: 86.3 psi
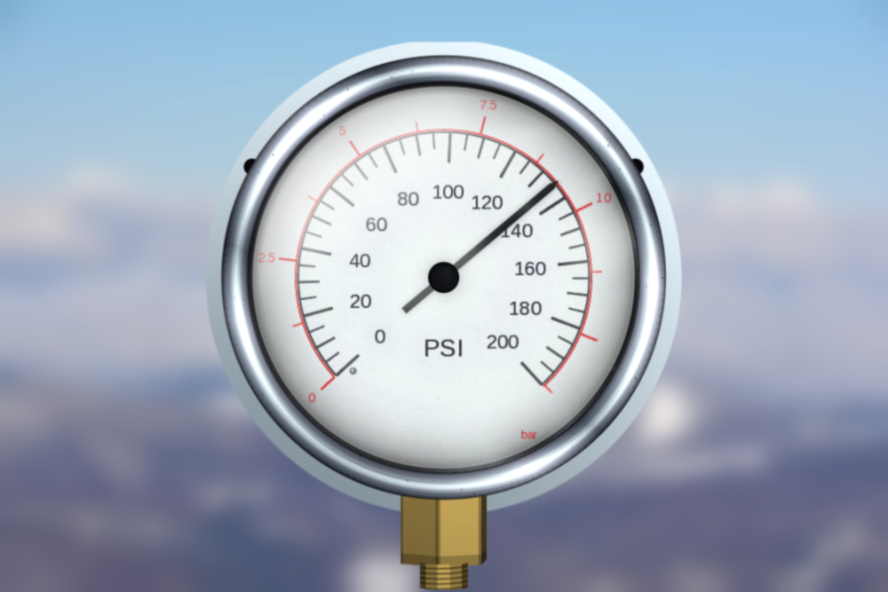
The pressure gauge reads 135 psi
